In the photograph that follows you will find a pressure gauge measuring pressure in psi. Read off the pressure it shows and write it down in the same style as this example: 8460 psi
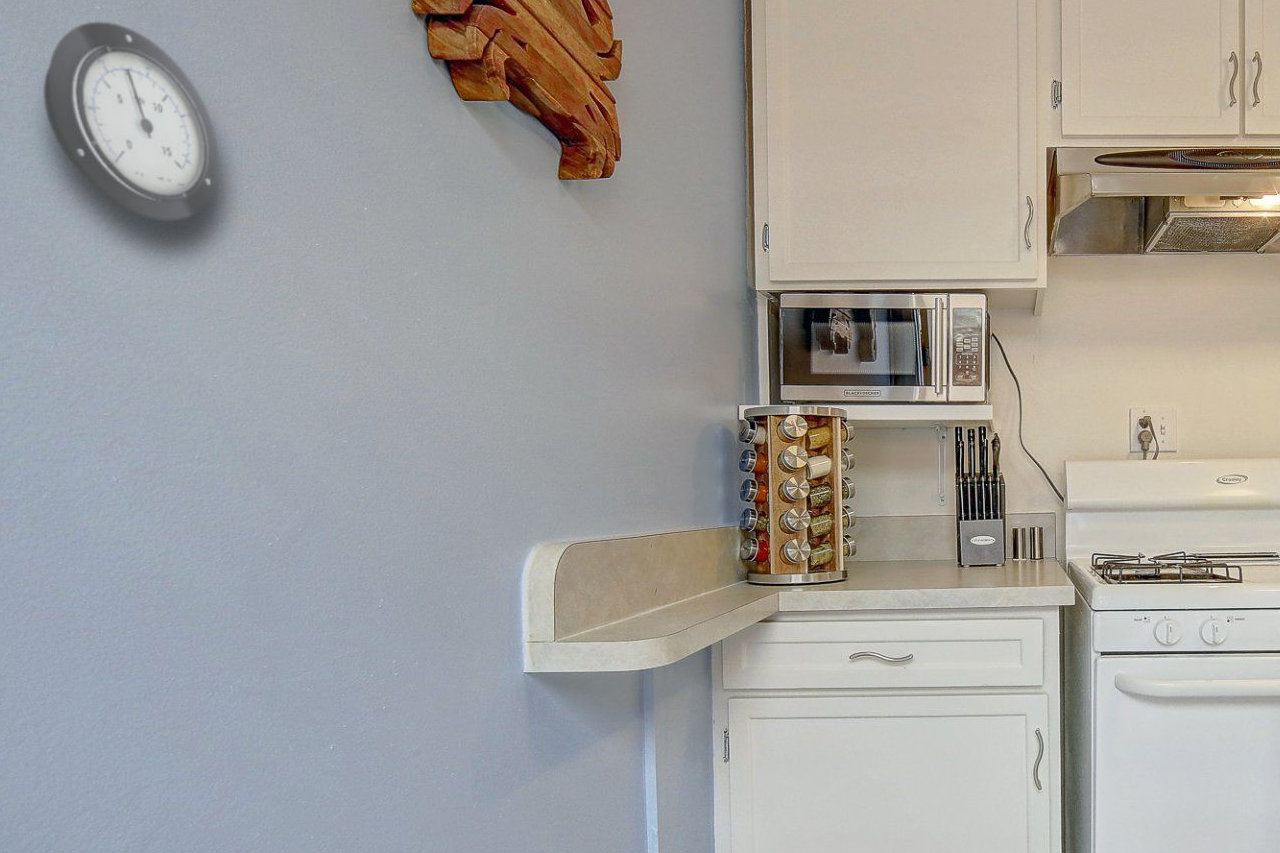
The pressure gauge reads 7 psi
